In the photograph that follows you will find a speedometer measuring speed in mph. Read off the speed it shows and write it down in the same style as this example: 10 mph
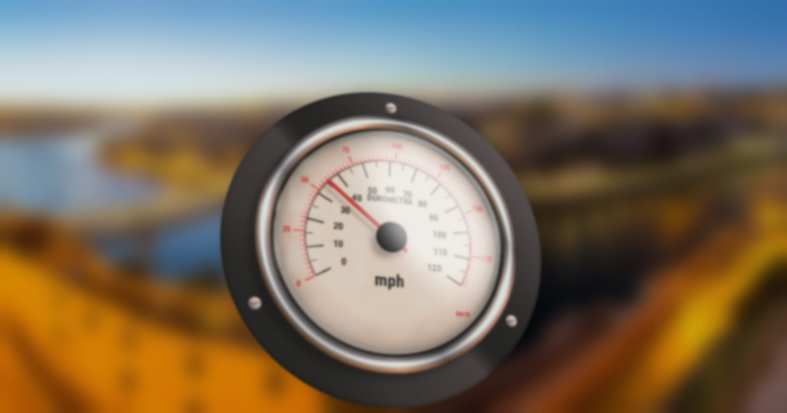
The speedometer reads 35 mph
